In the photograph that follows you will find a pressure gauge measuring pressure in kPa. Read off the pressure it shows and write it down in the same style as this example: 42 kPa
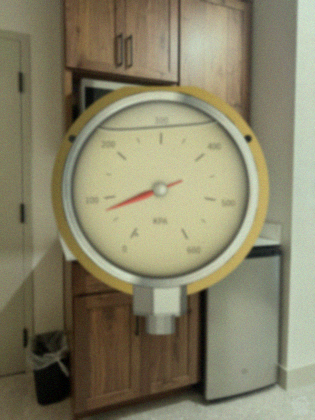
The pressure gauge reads 75 kPa
